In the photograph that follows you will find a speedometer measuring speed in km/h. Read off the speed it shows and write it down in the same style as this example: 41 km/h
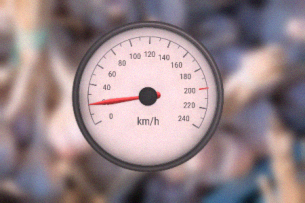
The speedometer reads 20 km/h
